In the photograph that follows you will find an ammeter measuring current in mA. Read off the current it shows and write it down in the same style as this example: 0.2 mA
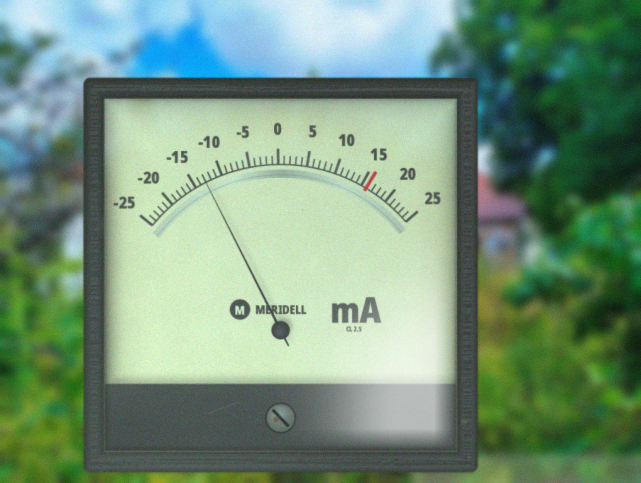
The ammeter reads -13 mA
